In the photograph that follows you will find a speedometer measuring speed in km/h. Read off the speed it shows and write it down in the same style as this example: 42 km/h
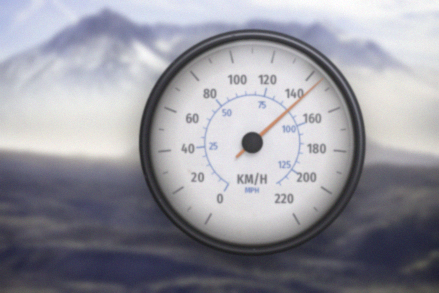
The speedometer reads 145 km/h
